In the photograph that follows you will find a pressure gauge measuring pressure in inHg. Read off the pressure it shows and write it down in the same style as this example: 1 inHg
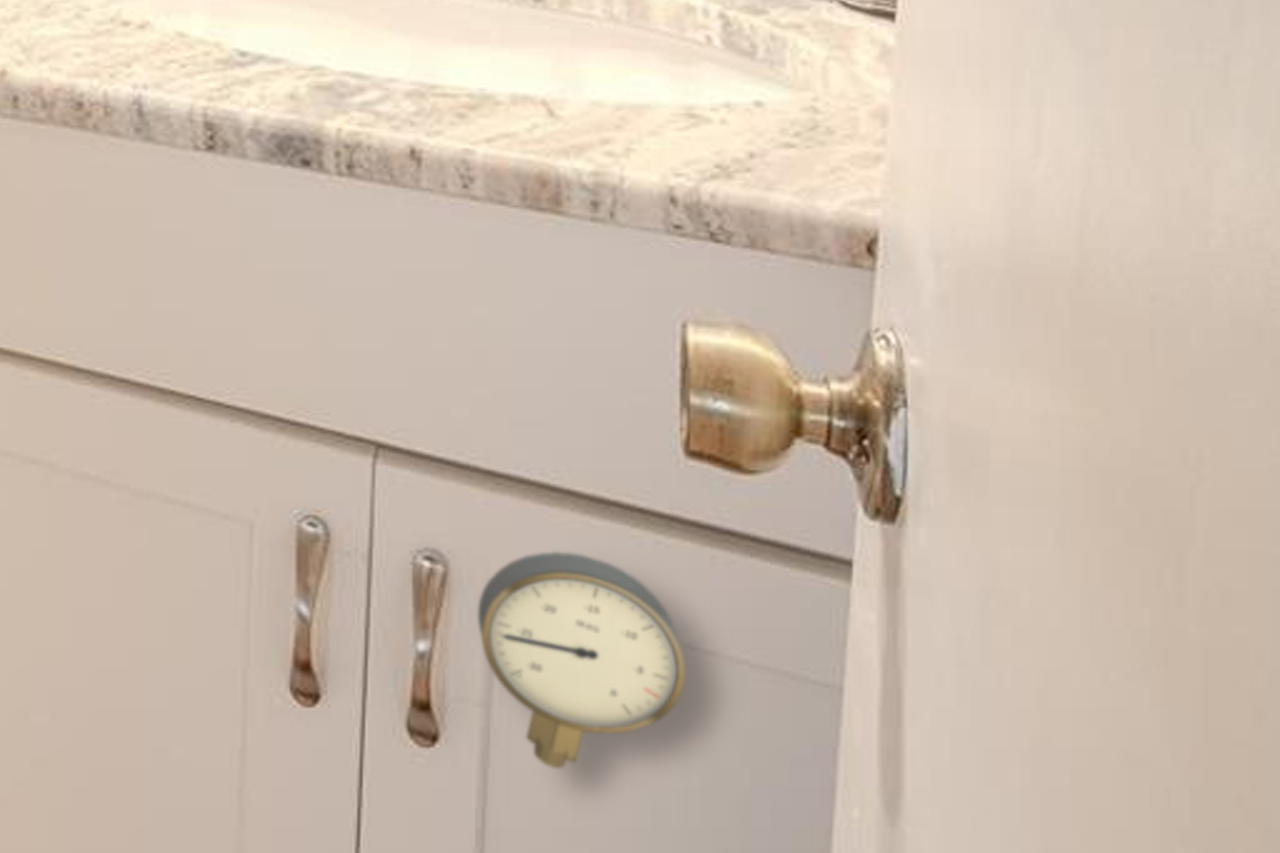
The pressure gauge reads -26 inHg
